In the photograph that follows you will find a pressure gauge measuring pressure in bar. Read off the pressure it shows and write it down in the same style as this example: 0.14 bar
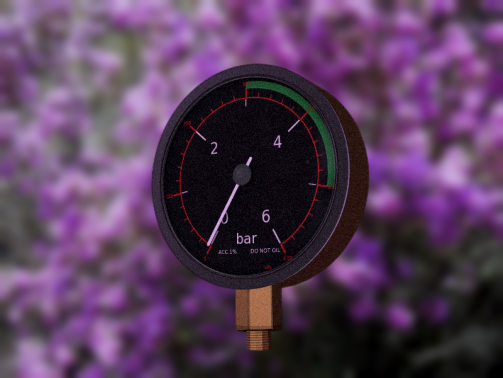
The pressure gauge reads 0 bar
